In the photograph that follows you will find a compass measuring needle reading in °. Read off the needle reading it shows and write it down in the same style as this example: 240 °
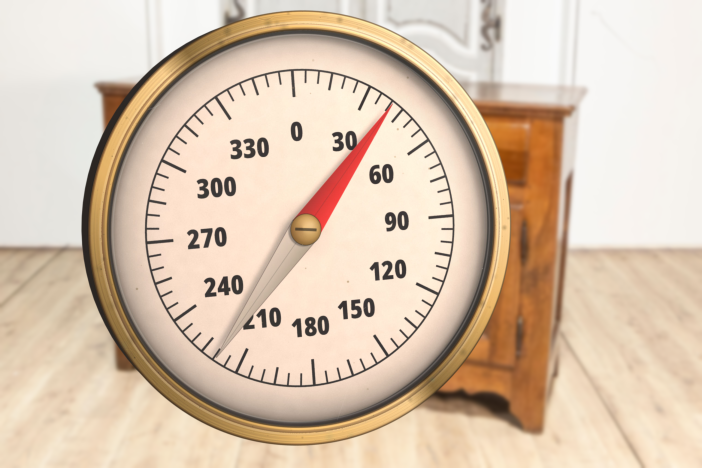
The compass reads 40 °
